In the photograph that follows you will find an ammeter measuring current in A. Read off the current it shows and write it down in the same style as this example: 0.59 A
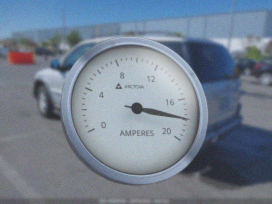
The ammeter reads 18 A
